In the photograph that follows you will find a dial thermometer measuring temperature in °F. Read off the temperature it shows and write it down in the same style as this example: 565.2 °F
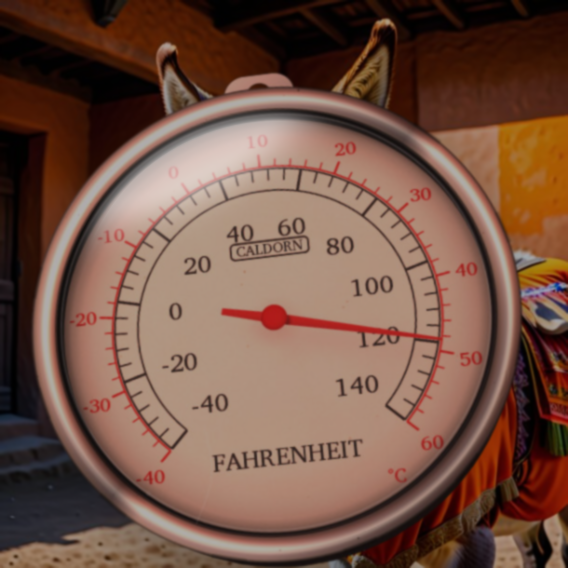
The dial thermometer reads 120 °F
